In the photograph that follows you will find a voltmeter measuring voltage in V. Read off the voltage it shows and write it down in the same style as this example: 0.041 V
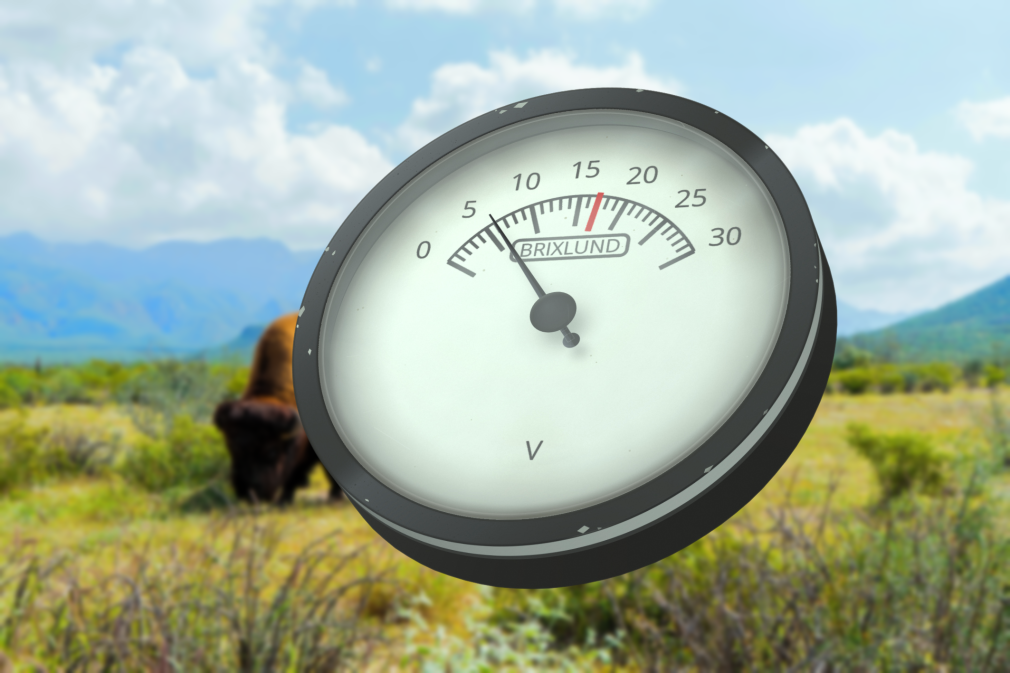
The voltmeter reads 6 V
